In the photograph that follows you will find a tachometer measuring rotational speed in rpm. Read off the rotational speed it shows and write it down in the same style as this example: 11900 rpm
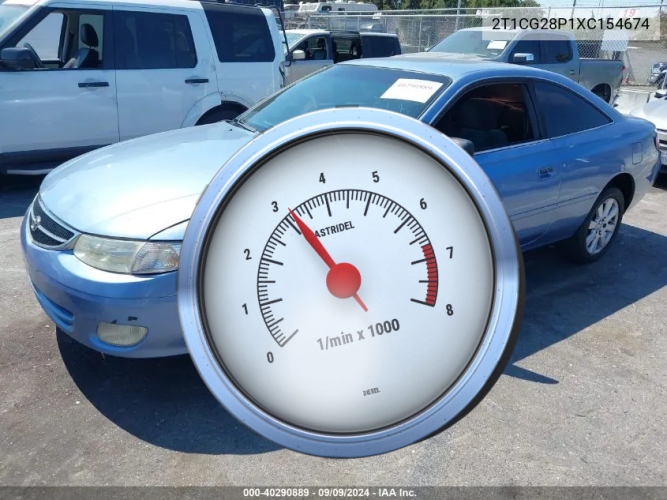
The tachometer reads 3200 rpm
